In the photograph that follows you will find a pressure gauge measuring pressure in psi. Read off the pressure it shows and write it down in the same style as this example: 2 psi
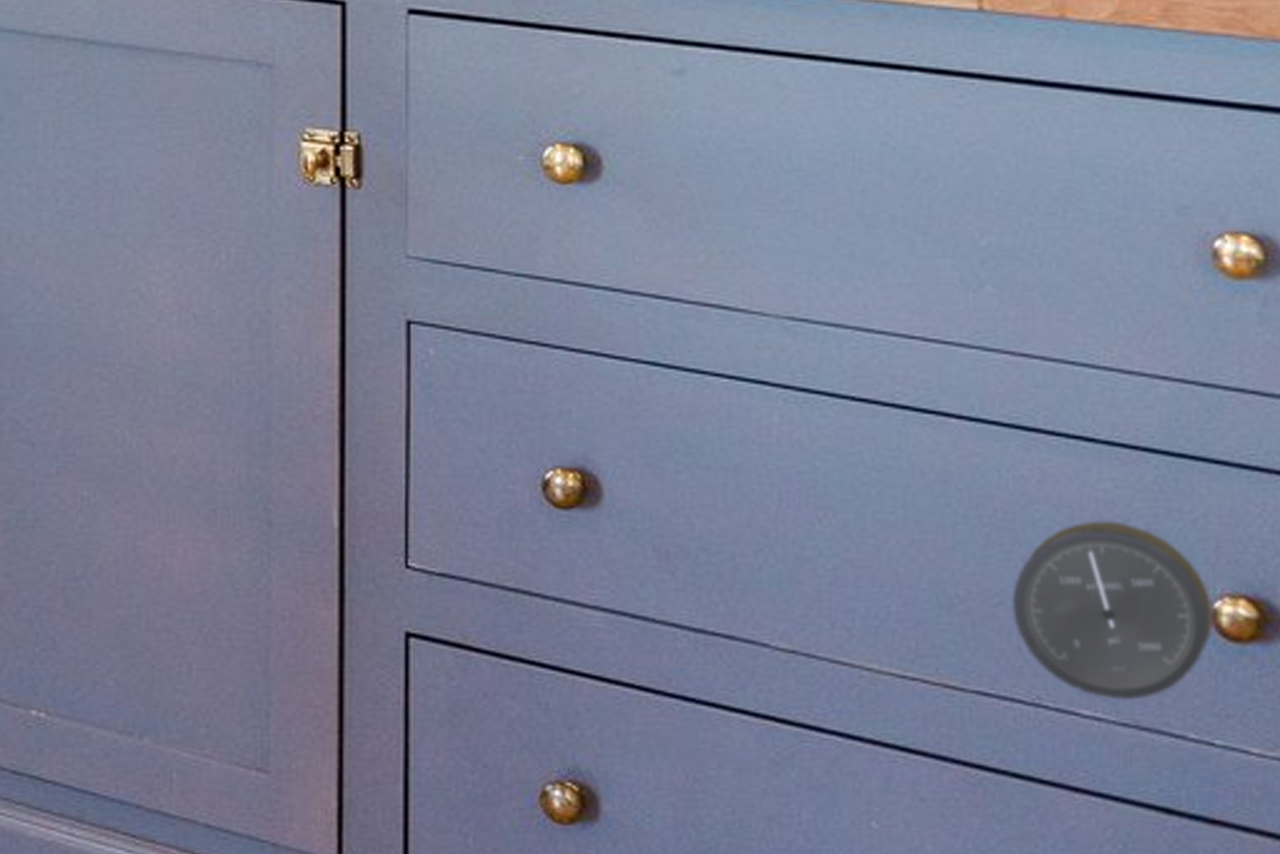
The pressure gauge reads 1400 psi
